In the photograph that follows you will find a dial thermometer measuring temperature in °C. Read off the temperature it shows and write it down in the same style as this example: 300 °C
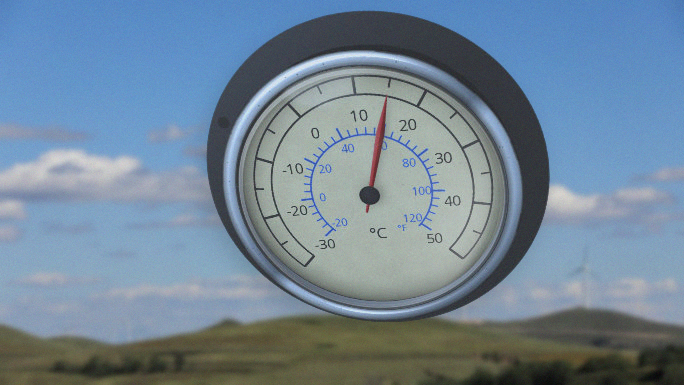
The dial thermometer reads 15 °C
